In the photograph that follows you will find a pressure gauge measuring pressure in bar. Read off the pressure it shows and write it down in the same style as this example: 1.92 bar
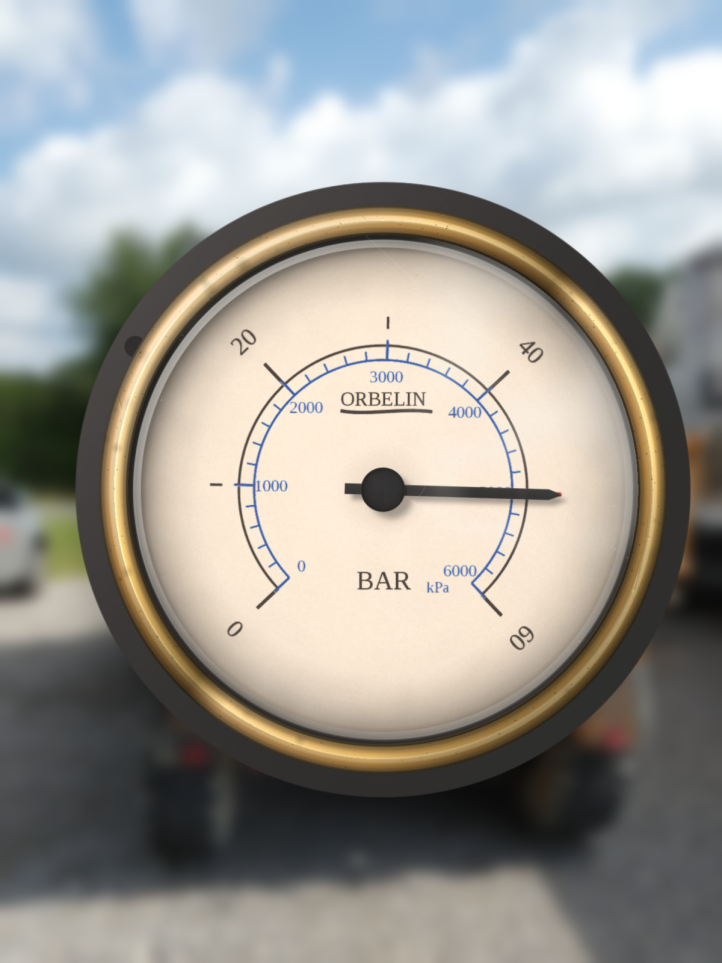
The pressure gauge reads 50 bar
